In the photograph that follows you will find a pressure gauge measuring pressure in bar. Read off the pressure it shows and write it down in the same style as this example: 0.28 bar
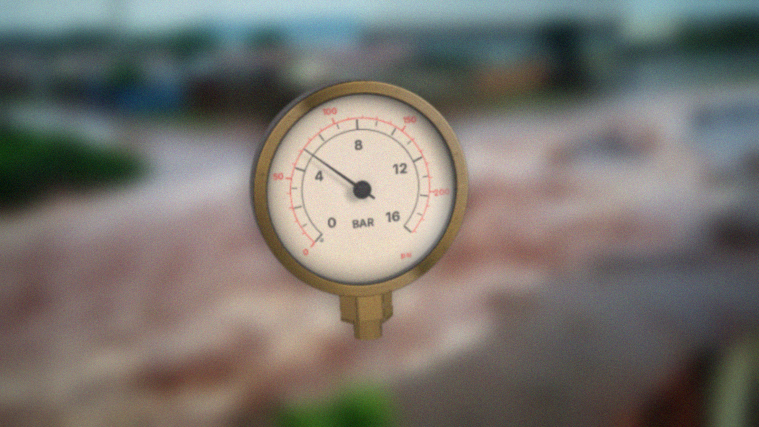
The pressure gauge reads 5 bar
